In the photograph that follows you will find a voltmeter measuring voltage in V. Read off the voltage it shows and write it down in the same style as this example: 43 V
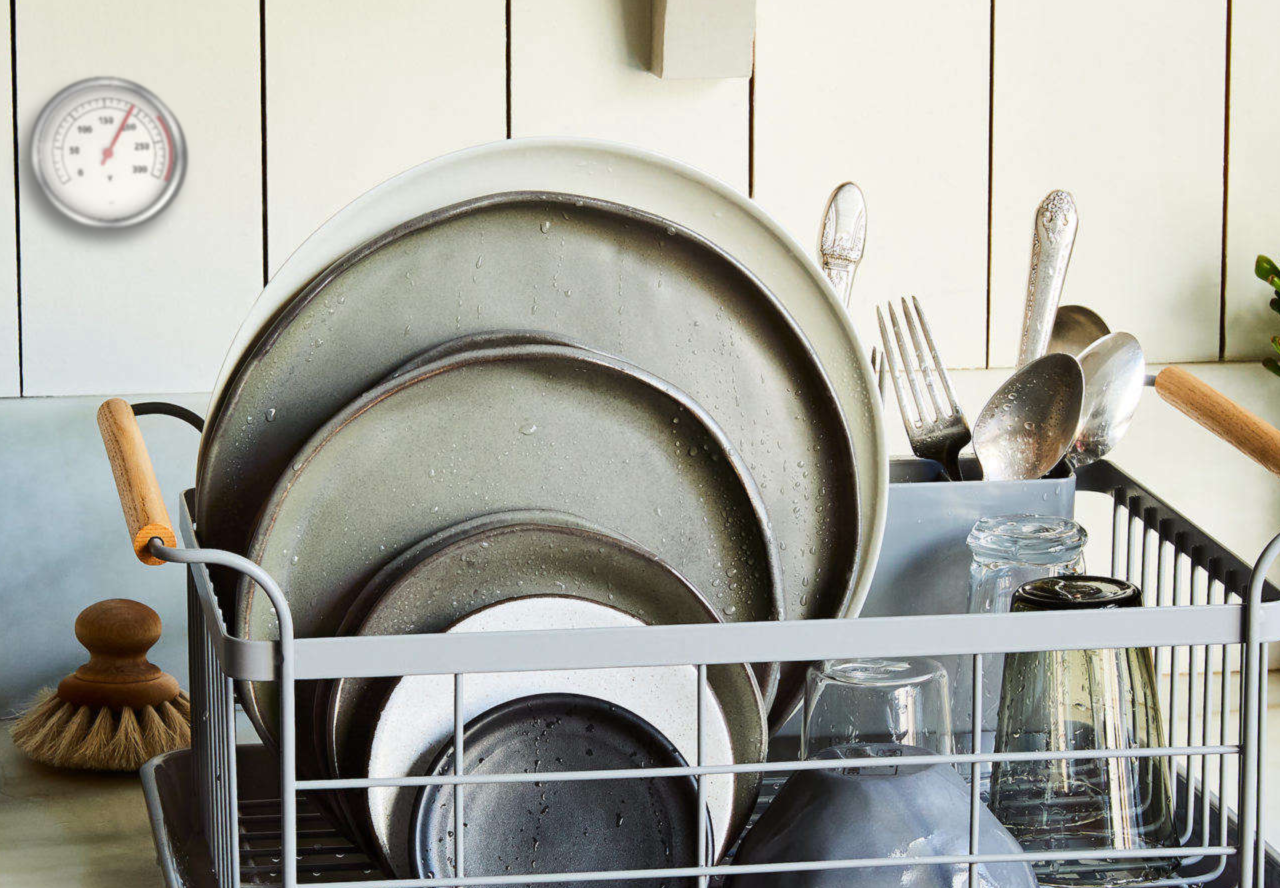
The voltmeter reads 190 V
